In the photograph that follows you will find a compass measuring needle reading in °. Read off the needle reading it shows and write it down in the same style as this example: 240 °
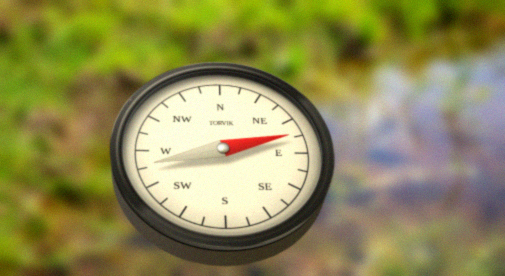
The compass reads 75 °
